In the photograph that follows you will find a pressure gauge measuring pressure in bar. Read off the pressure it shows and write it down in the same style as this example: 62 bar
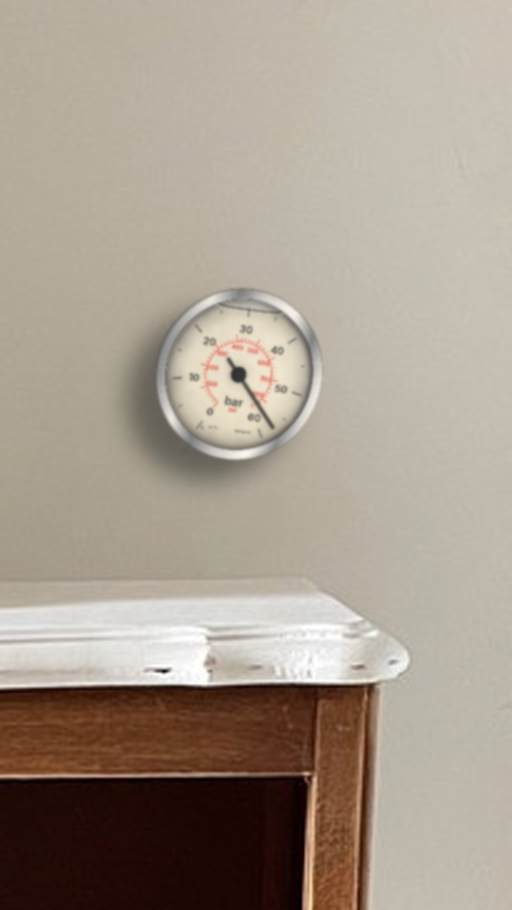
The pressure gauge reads 57.5 bar
